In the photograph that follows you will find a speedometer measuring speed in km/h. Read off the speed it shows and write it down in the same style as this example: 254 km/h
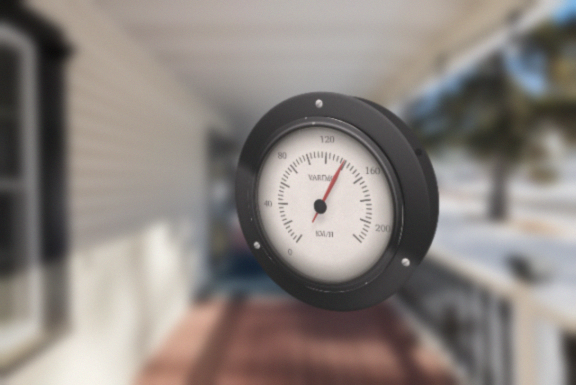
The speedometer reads 140 km/h
